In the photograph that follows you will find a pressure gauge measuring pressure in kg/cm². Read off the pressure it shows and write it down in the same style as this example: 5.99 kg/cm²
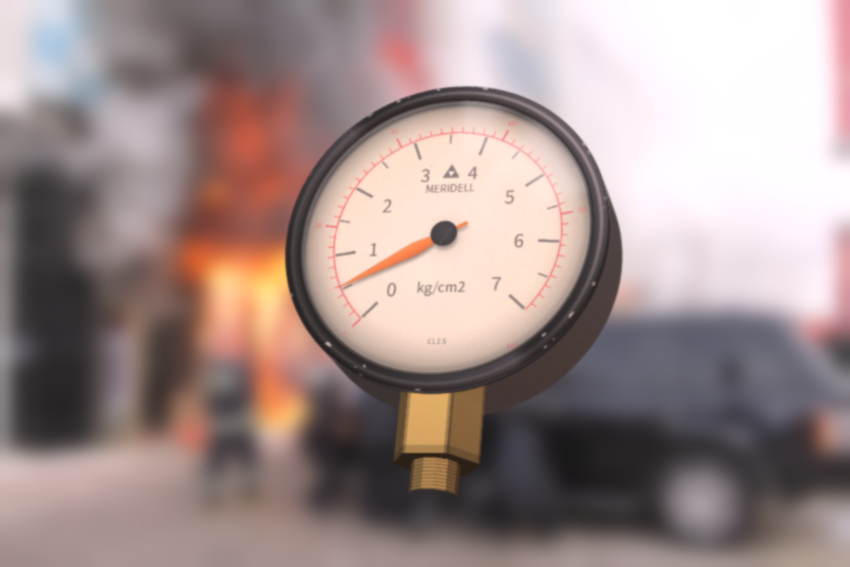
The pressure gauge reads 0.5 kg/cm²
